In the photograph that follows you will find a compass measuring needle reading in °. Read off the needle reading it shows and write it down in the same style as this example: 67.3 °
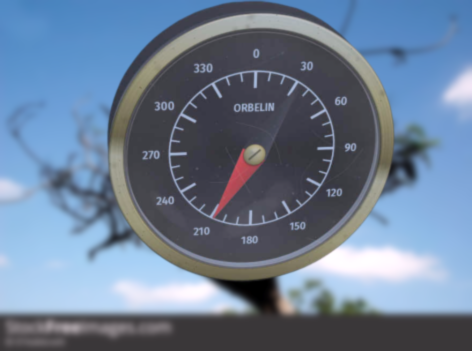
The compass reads 210 °
